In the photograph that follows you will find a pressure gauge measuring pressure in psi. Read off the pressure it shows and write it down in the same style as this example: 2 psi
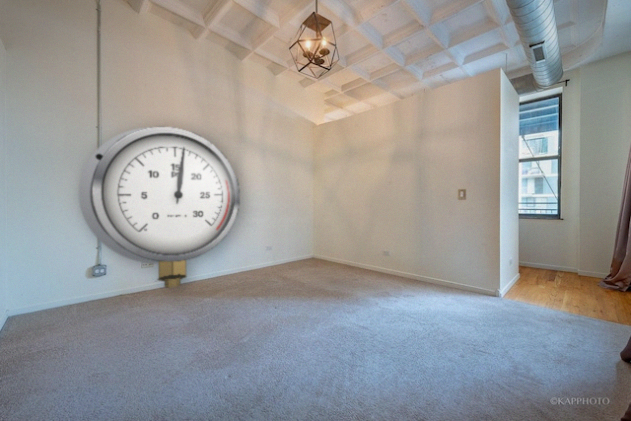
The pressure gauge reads 16 psi
